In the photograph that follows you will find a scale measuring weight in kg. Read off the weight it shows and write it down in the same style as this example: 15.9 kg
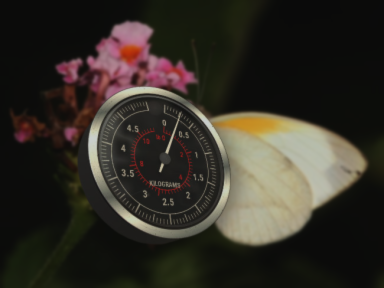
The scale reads 0.25 kg
